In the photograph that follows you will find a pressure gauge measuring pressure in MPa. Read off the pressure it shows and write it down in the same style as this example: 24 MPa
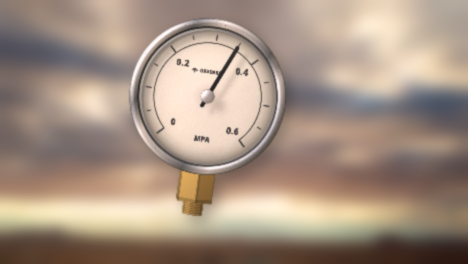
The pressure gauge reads 0.35 MPa
